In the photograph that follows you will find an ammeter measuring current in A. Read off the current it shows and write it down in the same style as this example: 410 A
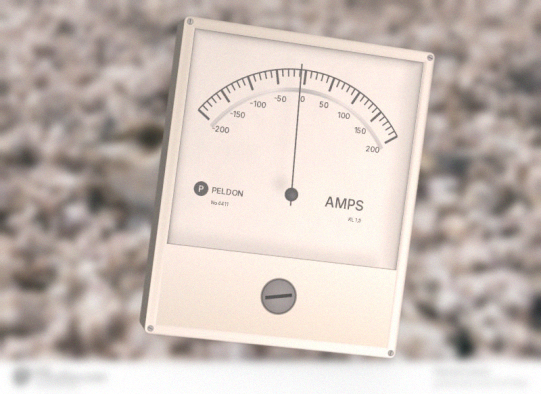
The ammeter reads -10 A
